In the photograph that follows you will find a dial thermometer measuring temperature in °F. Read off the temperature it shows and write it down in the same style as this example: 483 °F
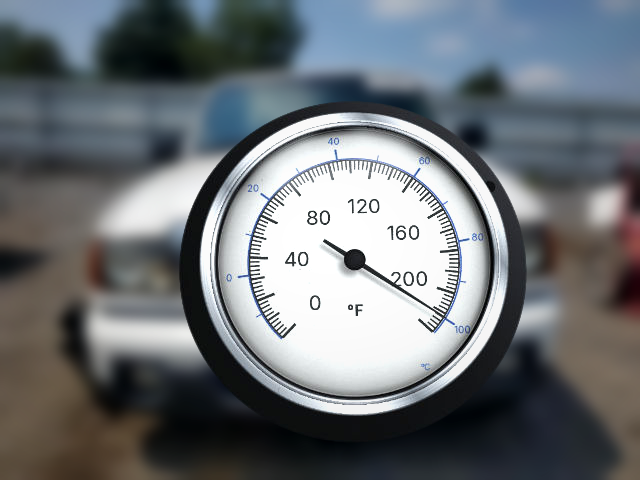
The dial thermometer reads 212 °F
